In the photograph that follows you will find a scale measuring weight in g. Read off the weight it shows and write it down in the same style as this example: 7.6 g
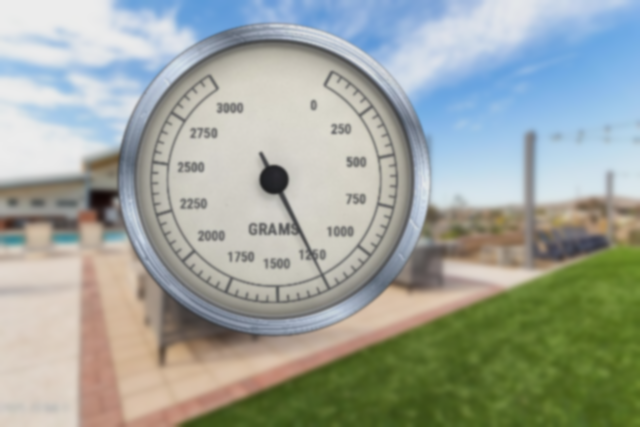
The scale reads 1250 g
